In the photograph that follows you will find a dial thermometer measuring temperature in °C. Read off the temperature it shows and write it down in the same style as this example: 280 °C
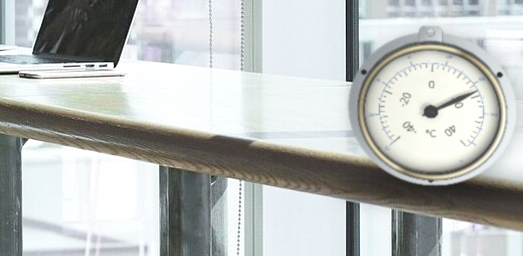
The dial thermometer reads 18 °C
